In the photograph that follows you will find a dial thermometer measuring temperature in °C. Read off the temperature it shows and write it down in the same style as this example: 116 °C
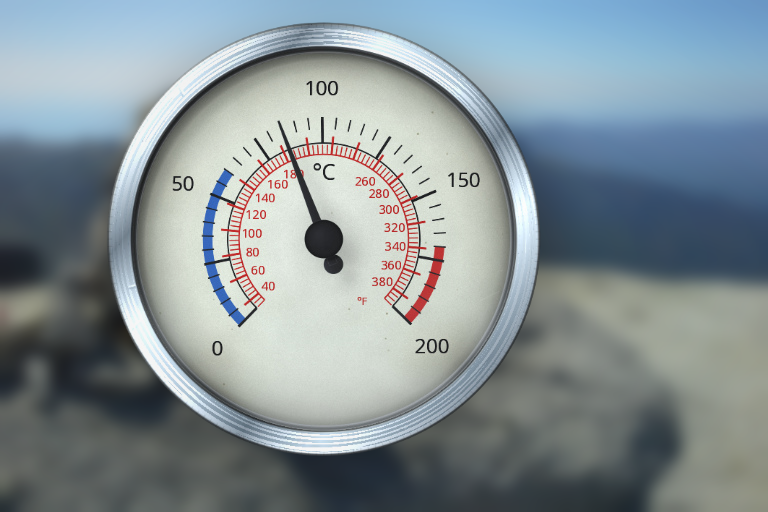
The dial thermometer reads 85 °C
